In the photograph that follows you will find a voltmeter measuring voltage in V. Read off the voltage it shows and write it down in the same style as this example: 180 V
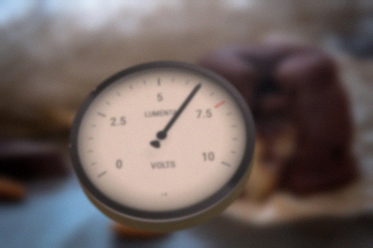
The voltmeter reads 6.5 V
